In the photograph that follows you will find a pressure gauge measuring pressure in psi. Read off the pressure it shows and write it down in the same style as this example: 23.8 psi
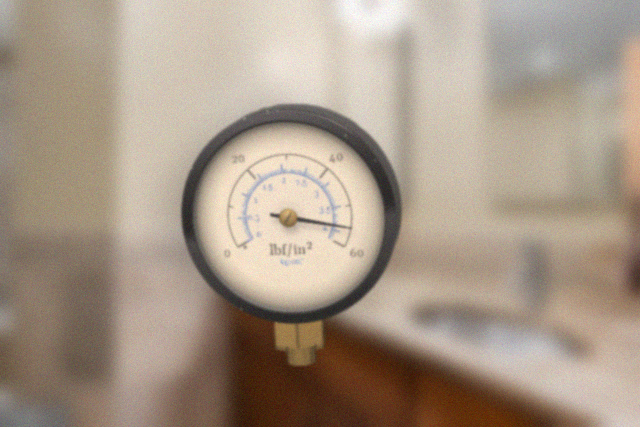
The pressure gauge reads 55 psi
